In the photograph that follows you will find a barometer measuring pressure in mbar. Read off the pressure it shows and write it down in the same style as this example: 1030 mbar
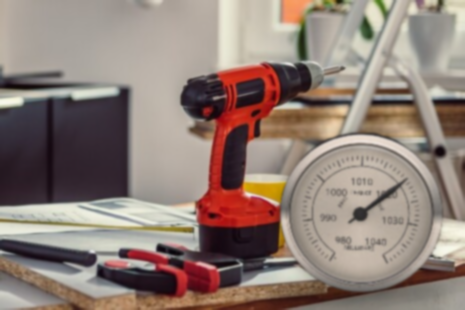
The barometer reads 1020 mbar
